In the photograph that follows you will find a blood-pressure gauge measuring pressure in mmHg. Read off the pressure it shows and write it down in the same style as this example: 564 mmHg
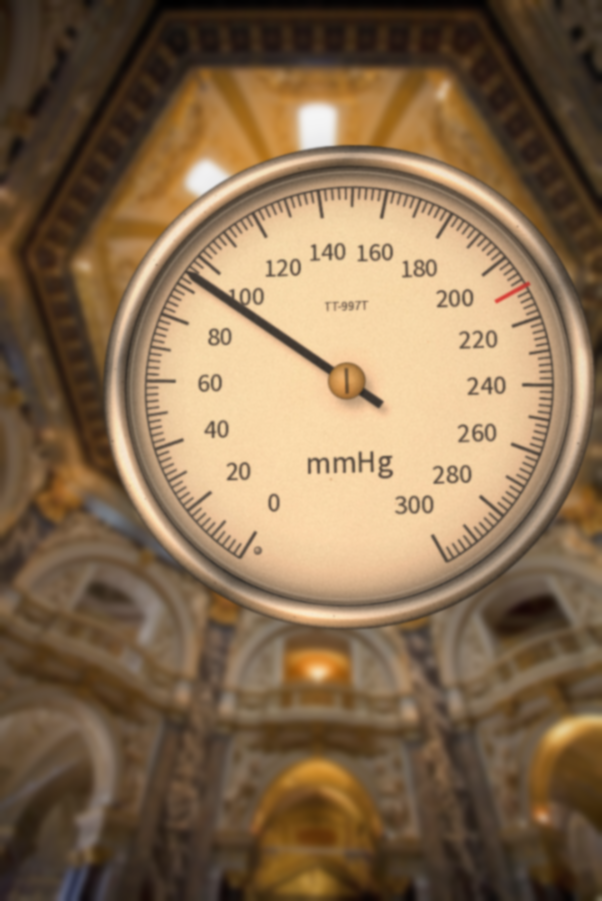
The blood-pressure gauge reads 94 mmHg
